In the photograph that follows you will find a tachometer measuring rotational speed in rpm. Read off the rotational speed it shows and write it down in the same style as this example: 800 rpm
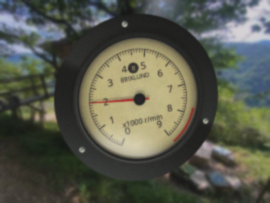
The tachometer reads 2000 rpm
